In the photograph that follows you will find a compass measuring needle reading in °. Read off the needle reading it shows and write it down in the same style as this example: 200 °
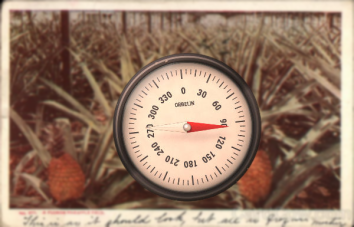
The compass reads 95 °
